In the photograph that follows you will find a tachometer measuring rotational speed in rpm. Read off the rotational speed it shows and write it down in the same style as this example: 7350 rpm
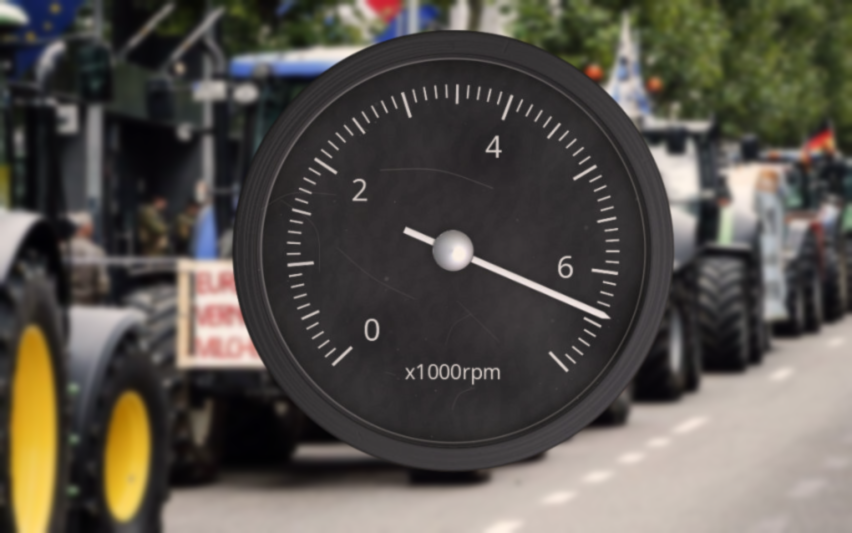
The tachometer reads 6400 rpm
